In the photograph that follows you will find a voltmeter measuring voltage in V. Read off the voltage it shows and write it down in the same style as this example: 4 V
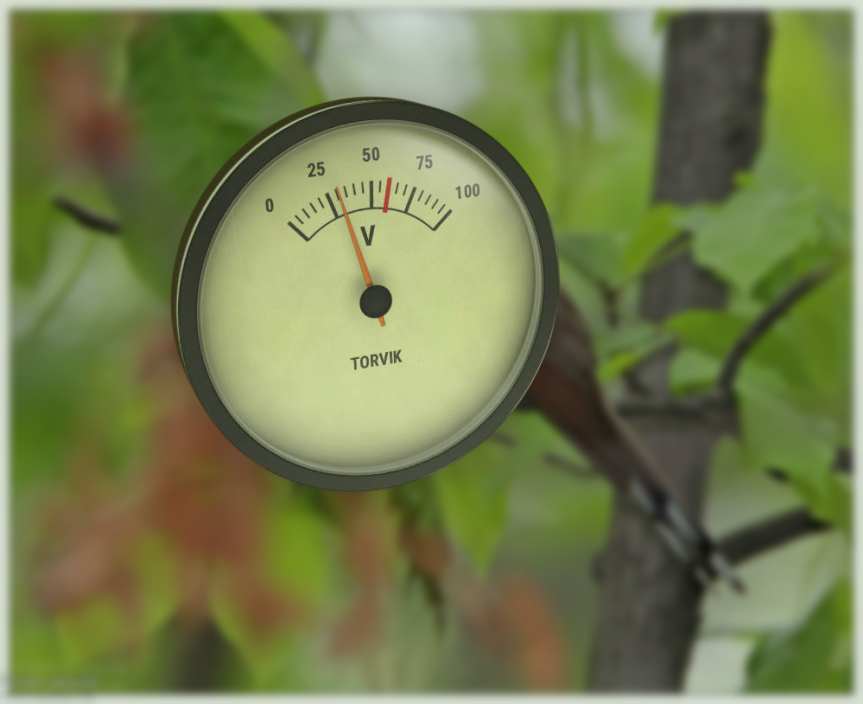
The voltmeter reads 30 V
